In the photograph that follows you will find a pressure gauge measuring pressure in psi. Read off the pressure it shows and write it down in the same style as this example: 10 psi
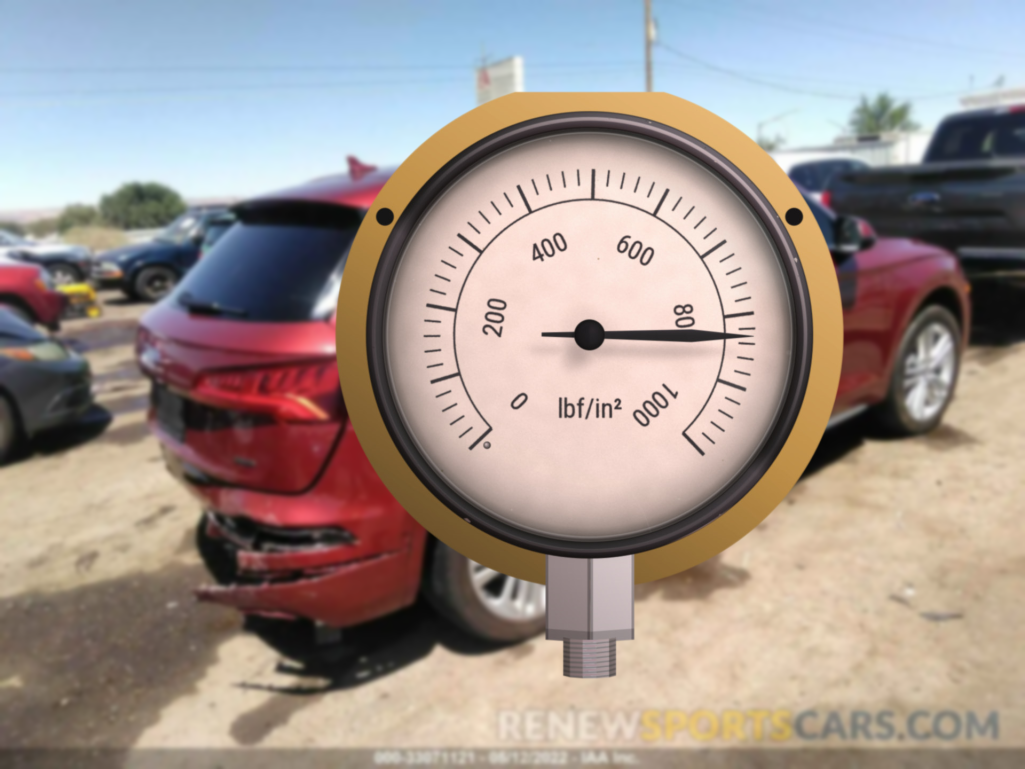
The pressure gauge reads 830 psi
